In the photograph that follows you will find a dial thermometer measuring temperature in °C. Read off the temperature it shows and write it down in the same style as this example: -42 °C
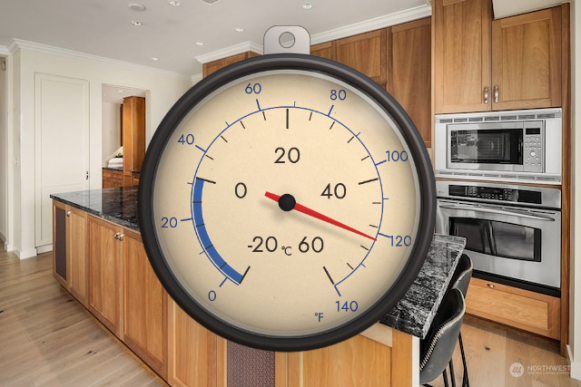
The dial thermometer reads 50 °C
